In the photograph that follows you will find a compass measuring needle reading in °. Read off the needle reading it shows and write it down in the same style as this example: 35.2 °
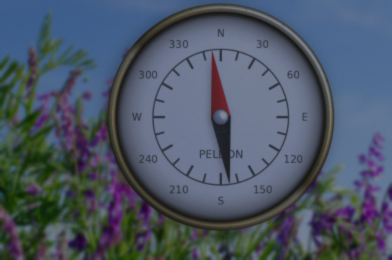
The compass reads 352.5 °
